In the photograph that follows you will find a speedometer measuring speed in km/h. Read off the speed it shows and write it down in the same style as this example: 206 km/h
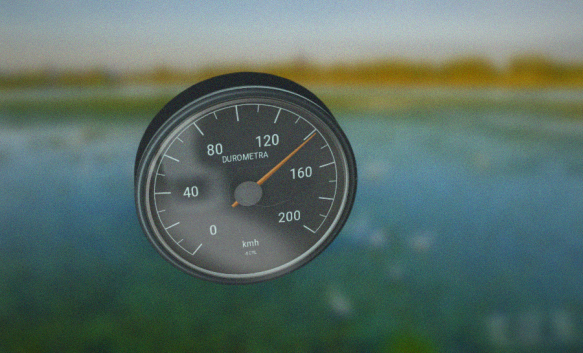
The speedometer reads 140 km/h
